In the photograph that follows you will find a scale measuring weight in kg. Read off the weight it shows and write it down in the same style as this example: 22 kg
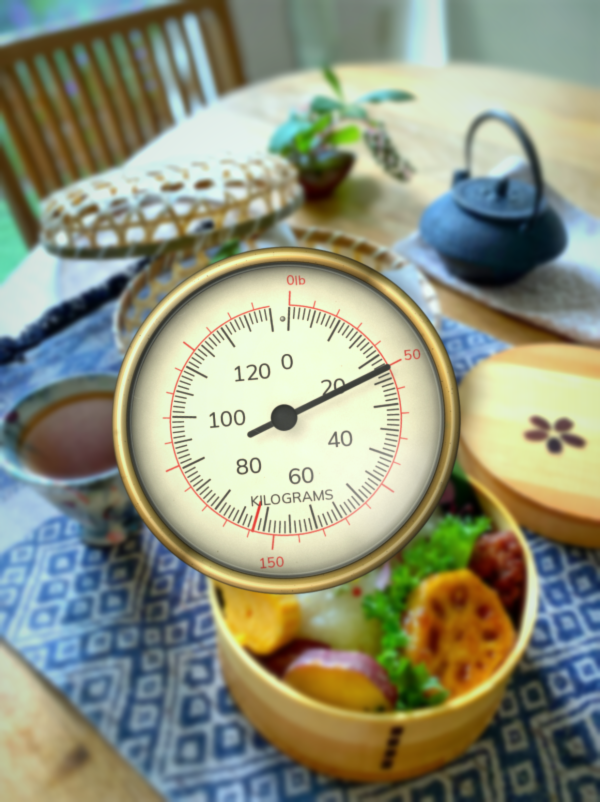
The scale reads 23 kg
